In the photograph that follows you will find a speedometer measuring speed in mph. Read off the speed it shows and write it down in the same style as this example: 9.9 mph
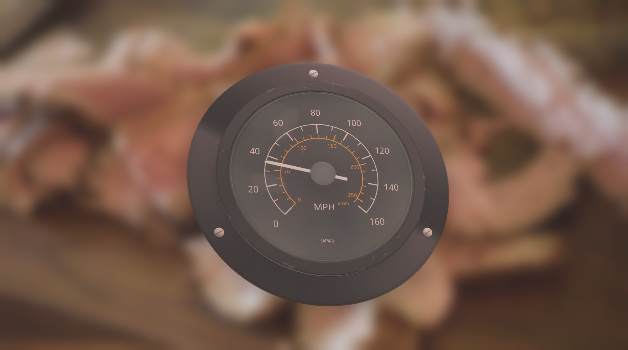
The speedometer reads 35 mph
